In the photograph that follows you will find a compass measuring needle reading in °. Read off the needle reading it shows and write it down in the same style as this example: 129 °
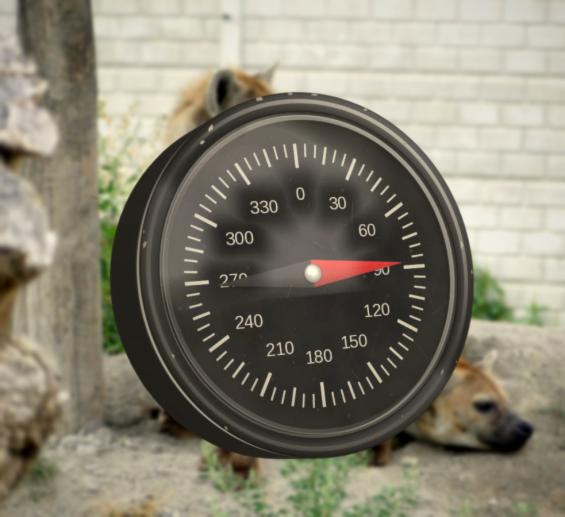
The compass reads 87.5 °
